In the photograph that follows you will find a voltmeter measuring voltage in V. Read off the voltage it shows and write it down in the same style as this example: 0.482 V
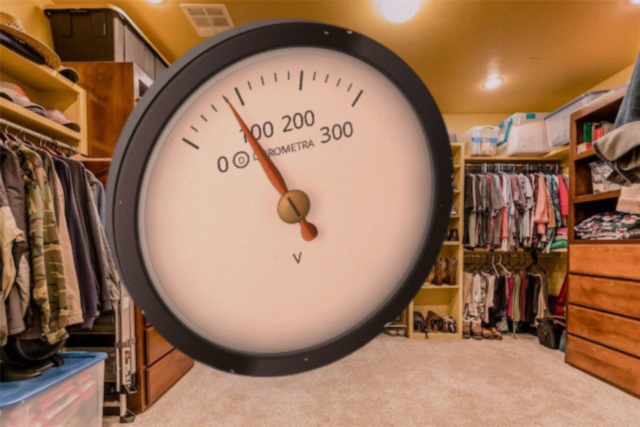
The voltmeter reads 80 V
